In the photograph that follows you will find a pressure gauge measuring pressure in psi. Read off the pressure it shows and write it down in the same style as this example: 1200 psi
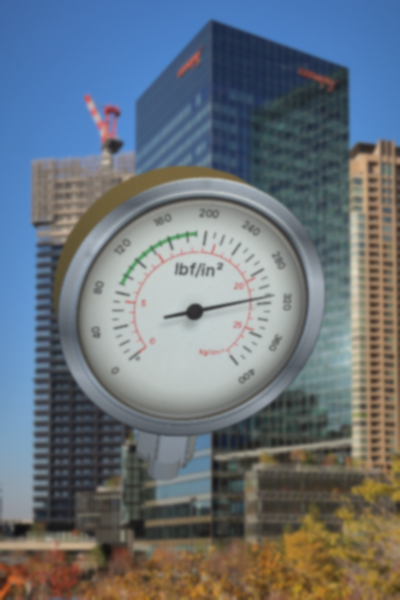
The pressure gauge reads 310 psi
